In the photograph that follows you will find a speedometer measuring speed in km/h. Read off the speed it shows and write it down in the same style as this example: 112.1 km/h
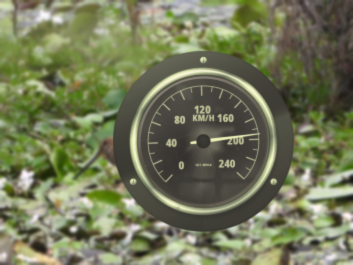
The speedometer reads 195 km/h
